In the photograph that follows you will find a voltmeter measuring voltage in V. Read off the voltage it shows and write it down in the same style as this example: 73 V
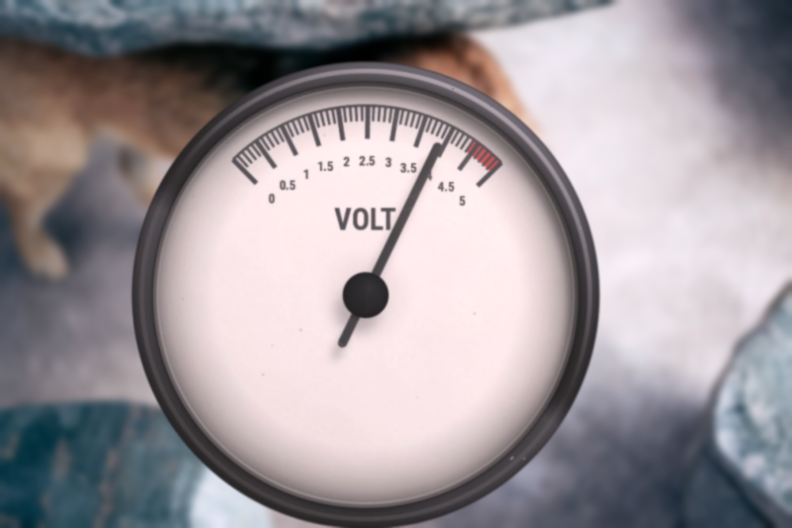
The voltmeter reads 3.9 V
